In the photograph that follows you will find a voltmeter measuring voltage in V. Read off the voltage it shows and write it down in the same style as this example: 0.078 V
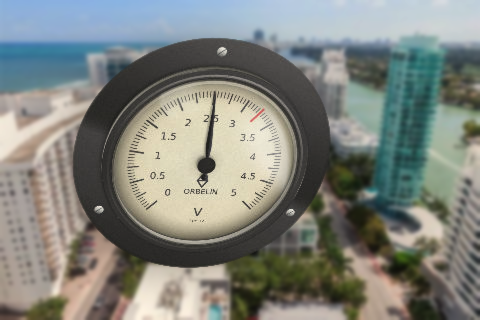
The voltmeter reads 2.5 V
